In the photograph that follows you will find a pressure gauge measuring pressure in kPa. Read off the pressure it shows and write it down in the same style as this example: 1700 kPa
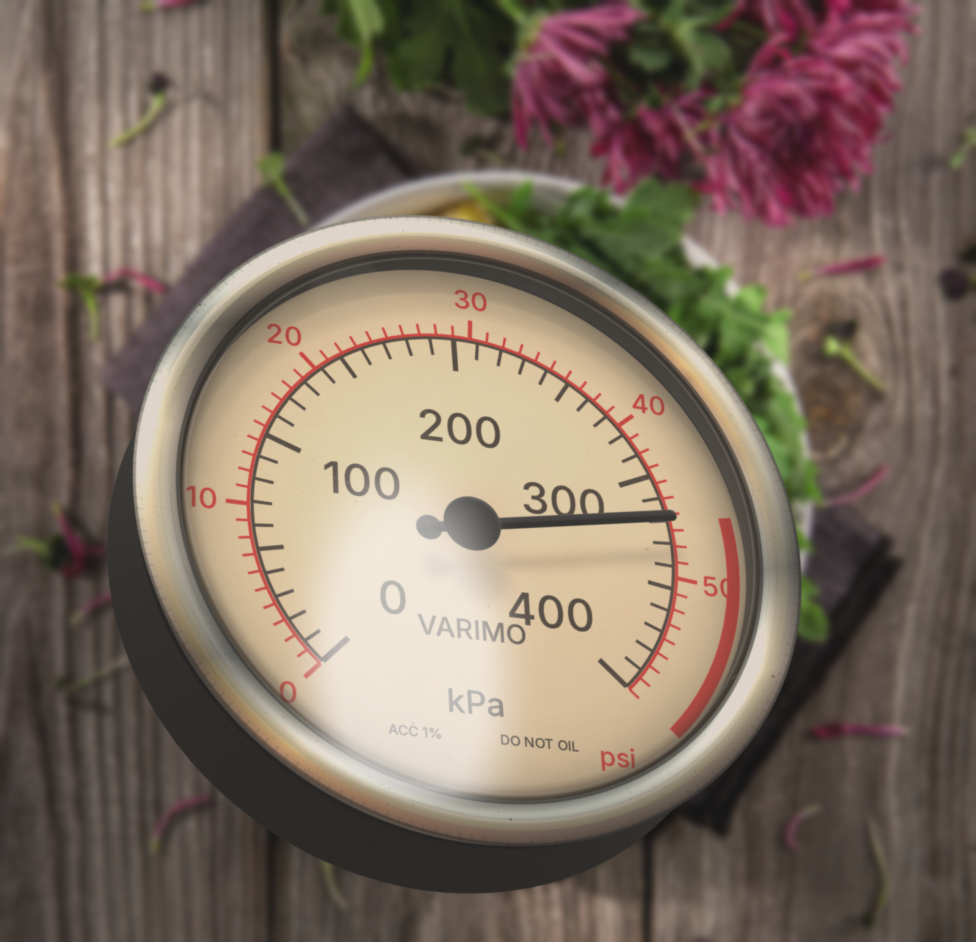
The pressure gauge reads 320 kPa
